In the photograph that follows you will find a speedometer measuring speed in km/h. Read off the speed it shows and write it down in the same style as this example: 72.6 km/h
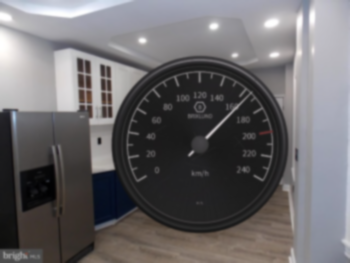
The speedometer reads 165 km/h
